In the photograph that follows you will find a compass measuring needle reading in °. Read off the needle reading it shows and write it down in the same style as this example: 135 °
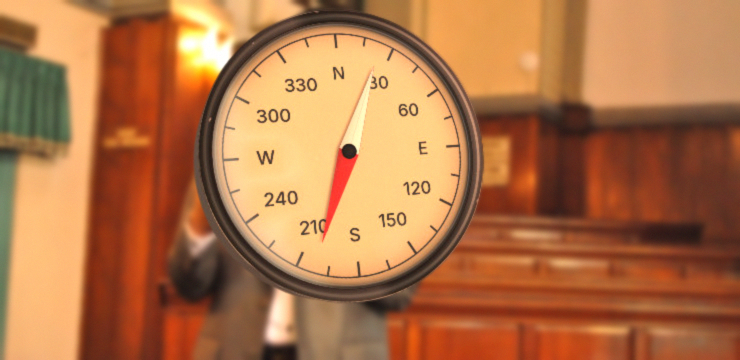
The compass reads 202.5 °
